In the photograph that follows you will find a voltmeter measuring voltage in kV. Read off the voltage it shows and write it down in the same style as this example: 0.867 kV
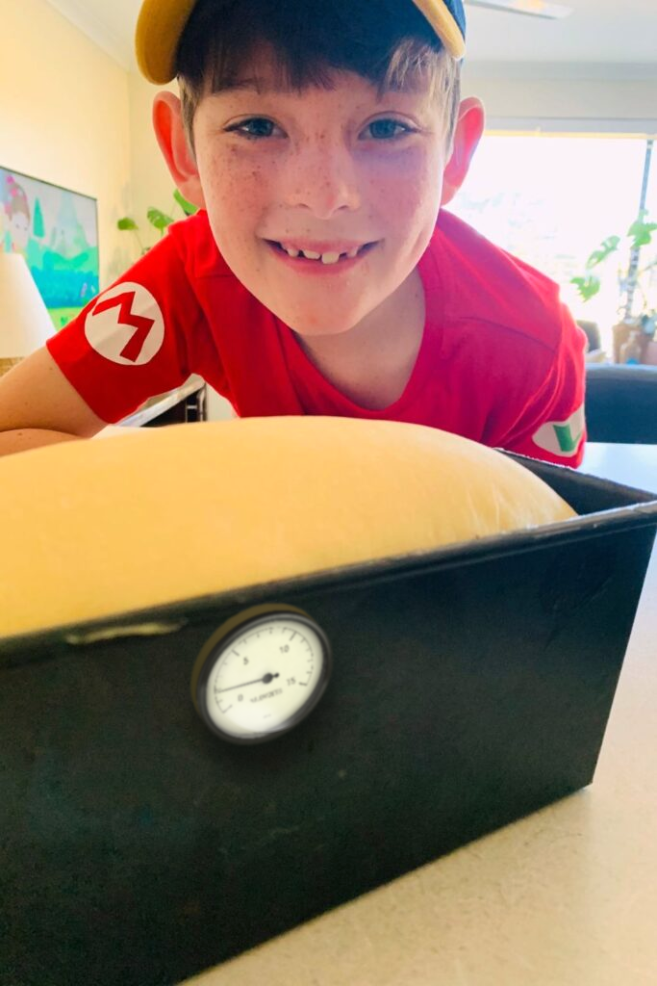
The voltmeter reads 2 kV
